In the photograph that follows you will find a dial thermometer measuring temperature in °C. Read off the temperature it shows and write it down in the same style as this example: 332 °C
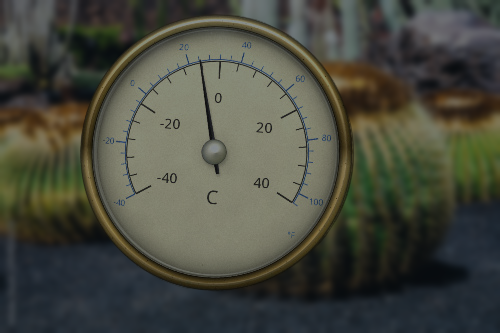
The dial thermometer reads -4 °C
